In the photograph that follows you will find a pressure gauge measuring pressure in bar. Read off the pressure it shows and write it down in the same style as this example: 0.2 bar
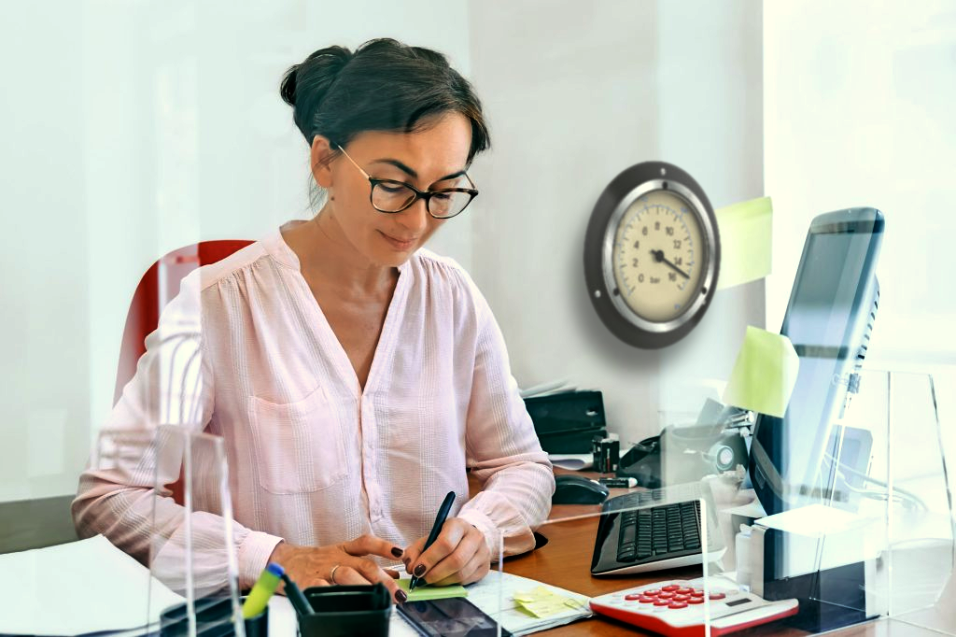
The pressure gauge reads 15 bar
